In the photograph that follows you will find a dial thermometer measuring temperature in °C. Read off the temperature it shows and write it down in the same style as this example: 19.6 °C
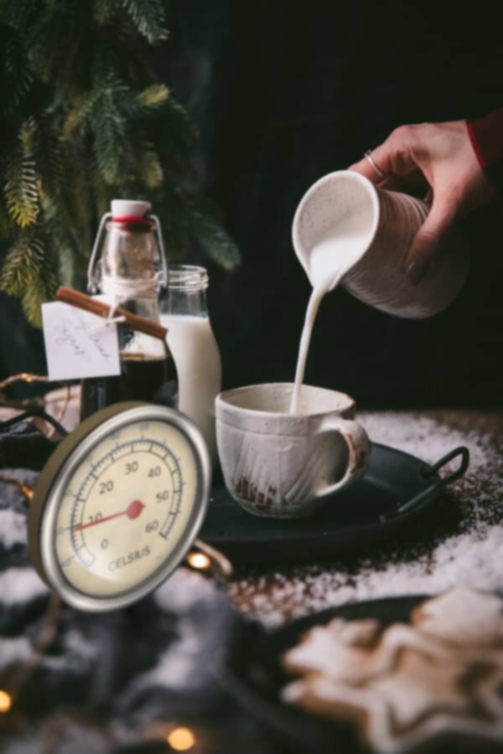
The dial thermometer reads 10 °C
